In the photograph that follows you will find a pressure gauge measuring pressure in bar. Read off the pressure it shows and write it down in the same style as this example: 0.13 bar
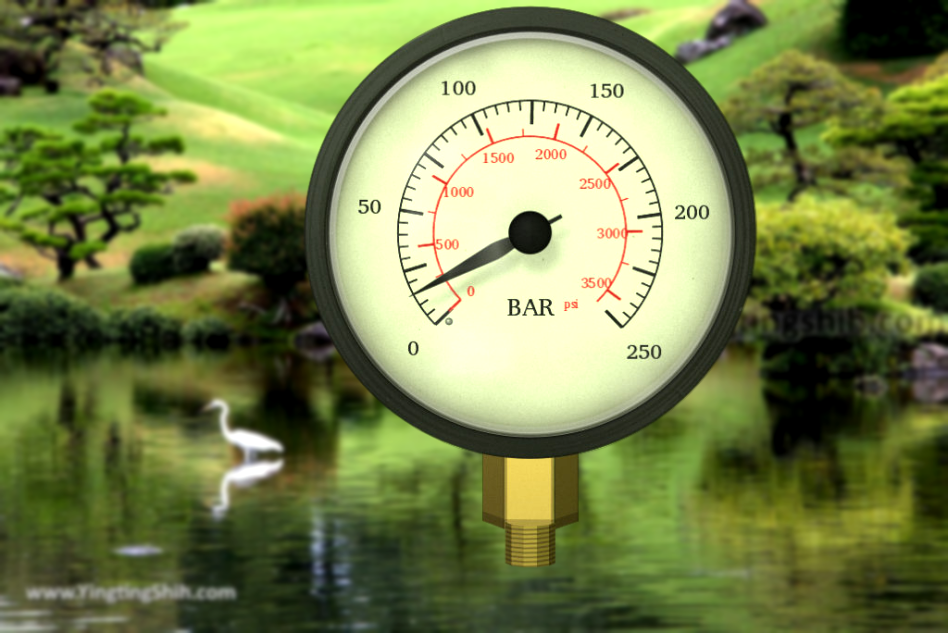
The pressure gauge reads 15 bar
